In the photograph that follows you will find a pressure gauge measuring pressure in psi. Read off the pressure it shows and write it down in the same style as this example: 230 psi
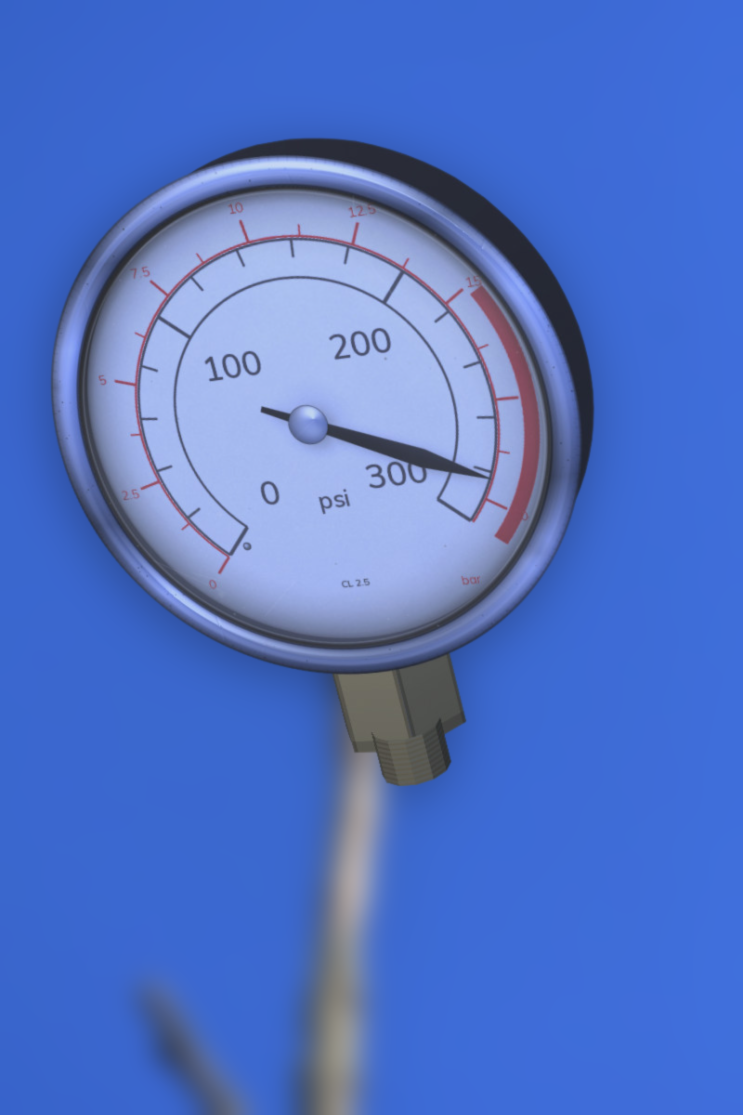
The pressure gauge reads 280 psi
